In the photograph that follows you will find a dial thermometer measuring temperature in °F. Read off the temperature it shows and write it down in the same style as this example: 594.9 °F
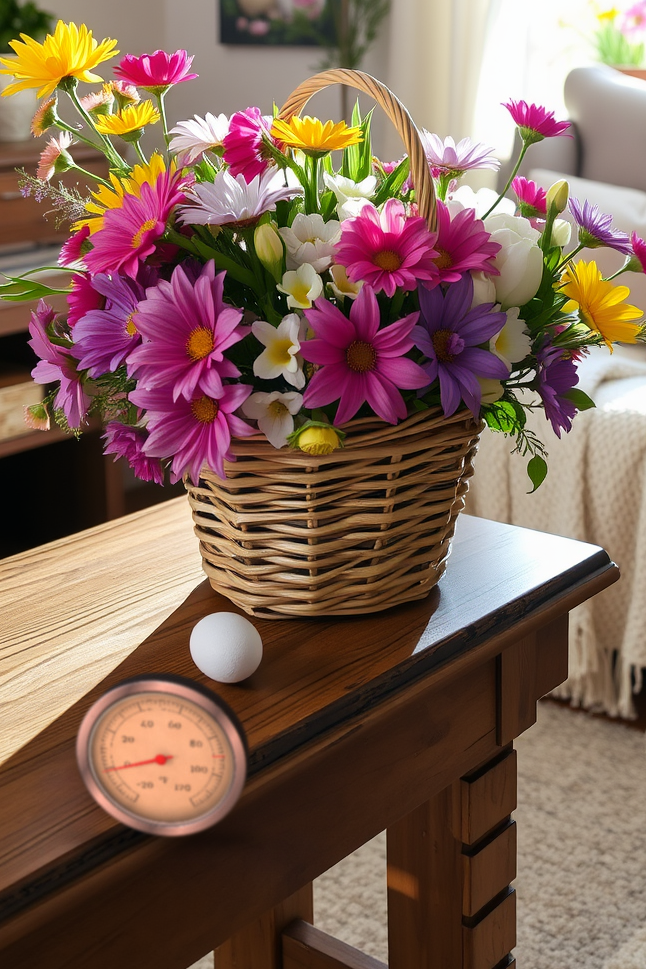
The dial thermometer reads 0 °F
